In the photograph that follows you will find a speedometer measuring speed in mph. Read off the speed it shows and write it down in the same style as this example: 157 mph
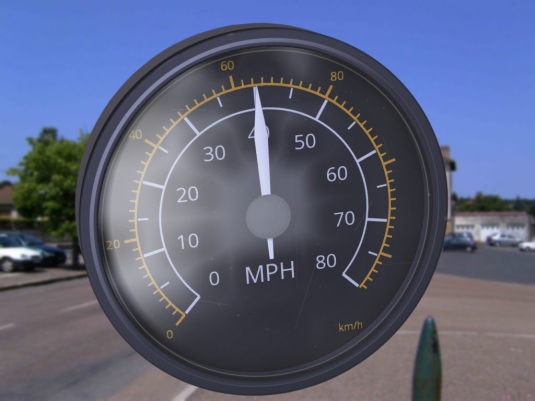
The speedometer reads 40 mph
